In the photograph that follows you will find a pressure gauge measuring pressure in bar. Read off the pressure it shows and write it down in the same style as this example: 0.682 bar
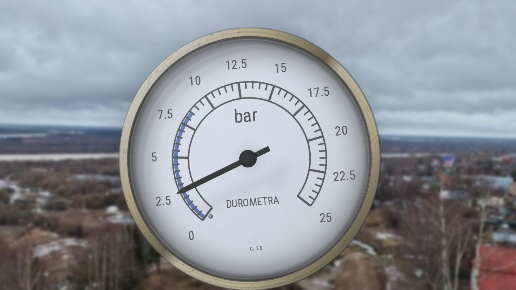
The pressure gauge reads 2.5 bar
